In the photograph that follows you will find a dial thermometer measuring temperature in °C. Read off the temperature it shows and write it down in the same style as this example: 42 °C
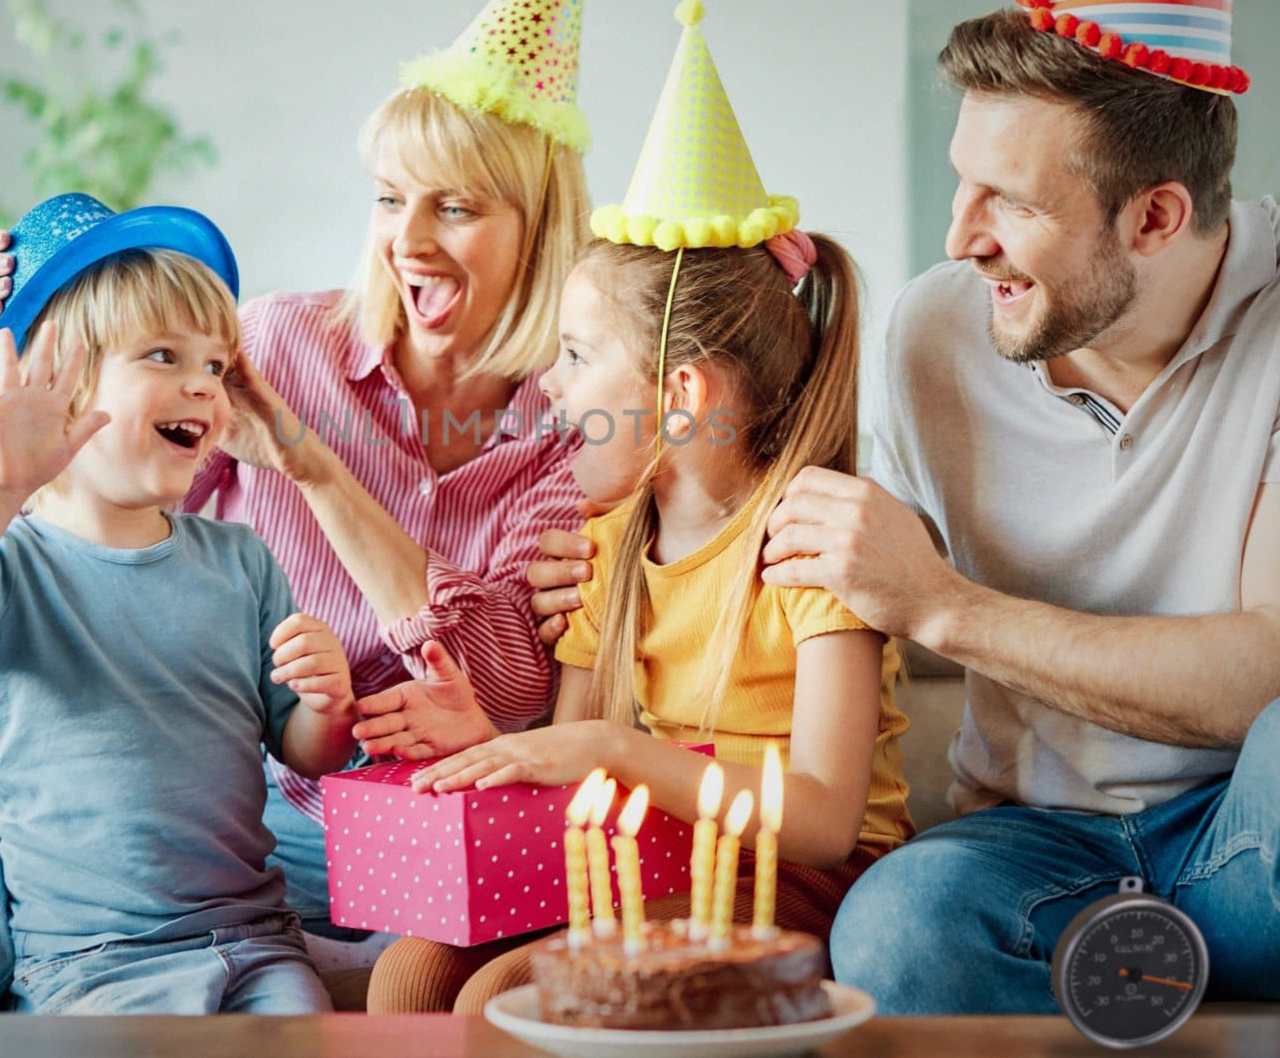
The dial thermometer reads 40 °C
